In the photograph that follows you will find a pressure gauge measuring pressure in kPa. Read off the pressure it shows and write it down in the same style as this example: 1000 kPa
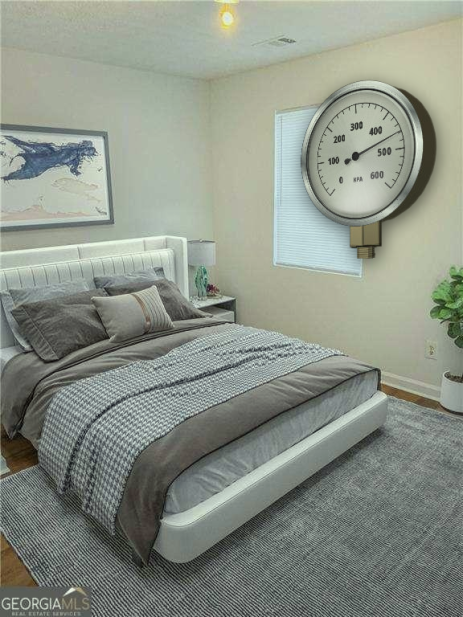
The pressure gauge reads 460 kPa
